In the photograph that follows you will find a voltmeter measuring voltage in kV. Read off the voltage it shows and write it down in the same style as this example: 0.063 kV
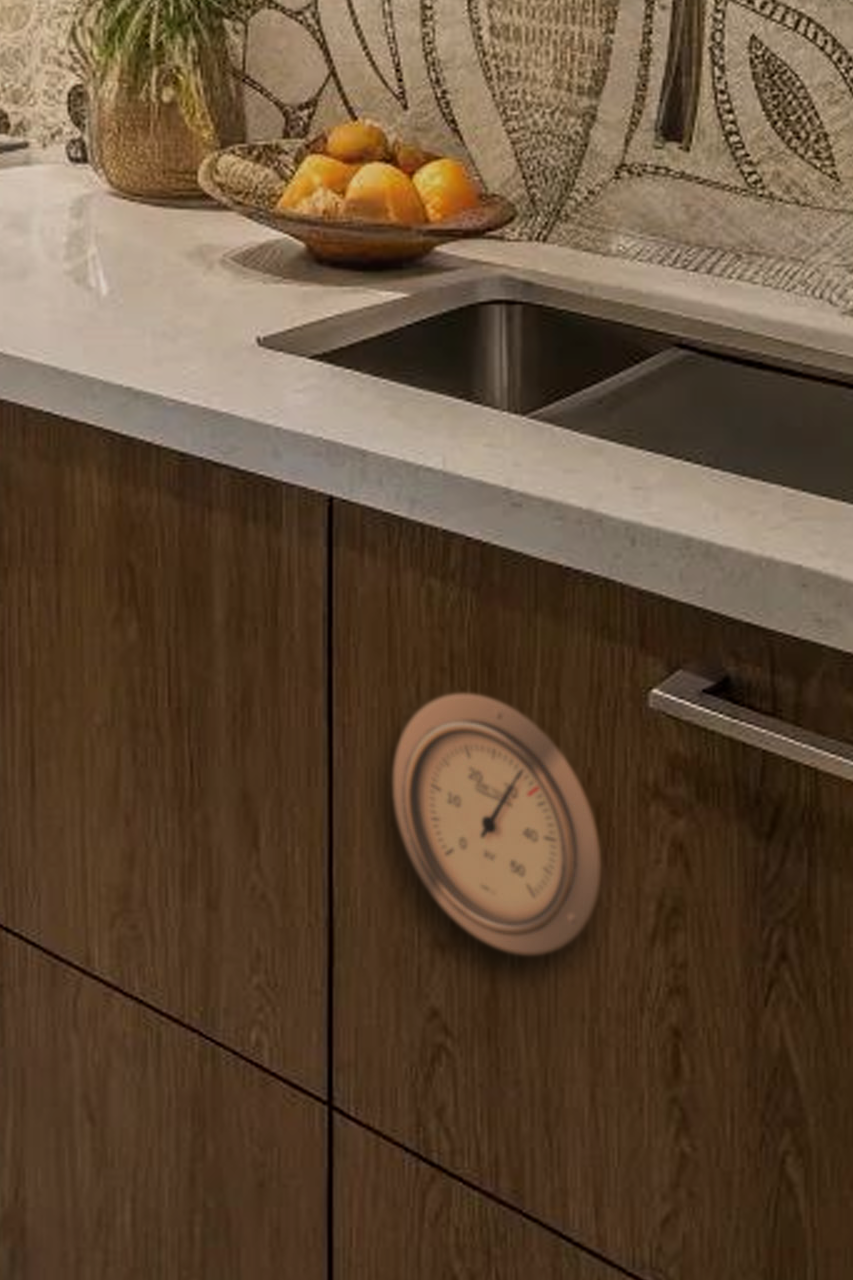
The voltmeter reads 30 kV
